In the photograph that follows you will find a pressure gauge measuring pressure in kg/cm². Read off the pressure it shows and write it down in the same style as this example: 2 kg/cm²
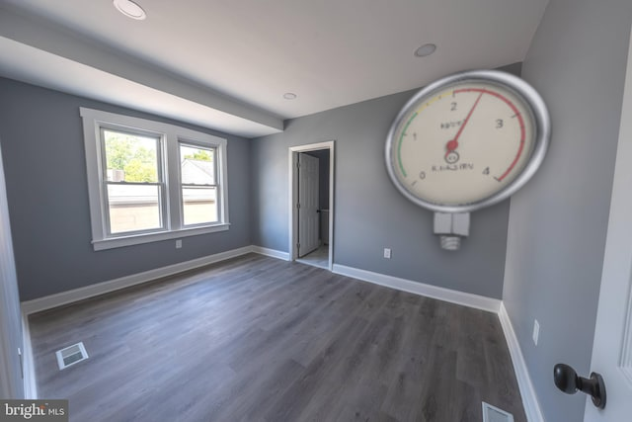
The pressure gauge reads 2.4 kg/cm²
